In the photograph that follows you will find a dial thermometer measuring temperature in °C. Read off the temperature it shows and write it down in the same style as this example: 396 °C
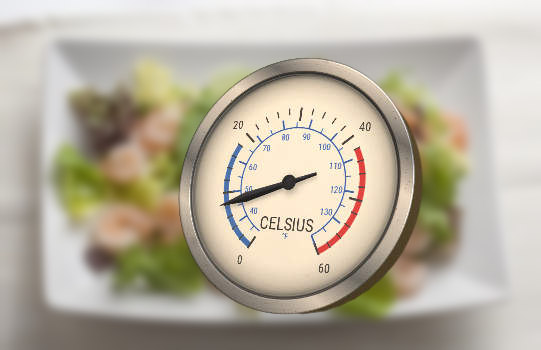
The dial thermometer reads 8 °C
